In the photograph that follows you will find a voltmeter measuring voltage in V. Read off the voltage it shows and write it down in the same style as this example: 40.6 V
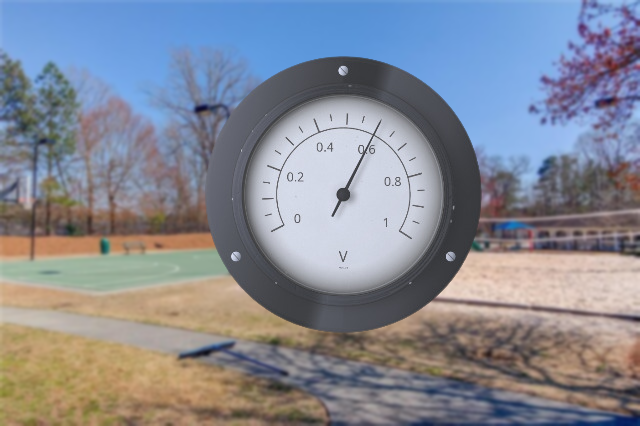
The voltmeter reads 0.6 V
